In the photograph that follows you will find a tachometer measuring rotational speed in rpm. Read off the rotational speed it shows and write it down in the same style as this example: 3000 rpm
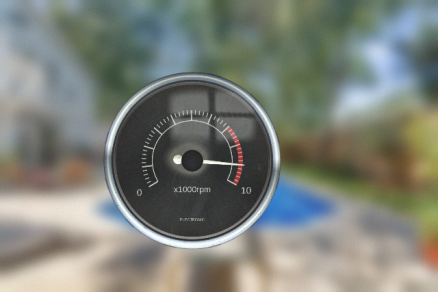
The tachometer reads 9000 rpm
